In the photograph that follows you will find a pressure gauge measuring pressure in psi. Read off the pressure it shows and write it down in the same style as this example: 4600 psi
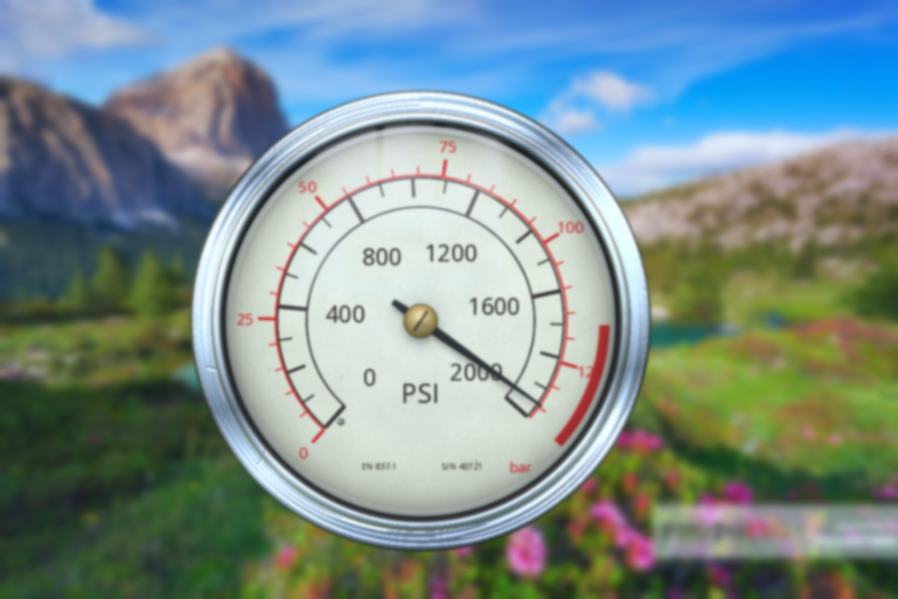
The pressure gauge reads 1950 psi
